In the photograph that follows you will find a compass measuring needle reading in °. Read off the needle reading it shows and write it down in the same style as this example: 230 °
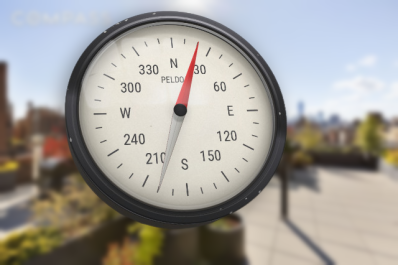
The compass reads 20 °
